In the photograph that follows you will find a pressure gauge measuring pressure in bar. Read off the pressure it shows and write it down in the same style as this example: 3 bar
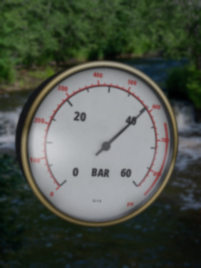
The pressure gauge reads 40 bar
